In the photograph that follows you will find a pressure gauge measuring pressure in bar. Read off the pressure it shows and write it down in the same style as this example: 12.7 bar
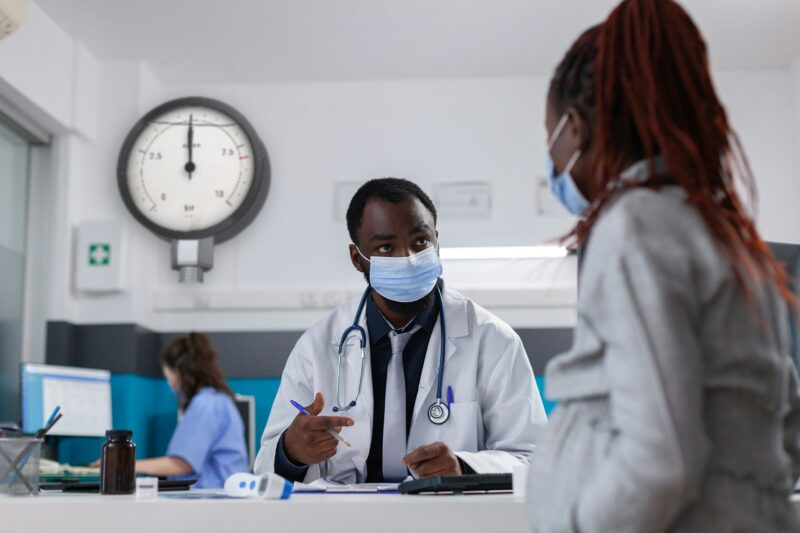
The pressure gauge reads 5 bar
